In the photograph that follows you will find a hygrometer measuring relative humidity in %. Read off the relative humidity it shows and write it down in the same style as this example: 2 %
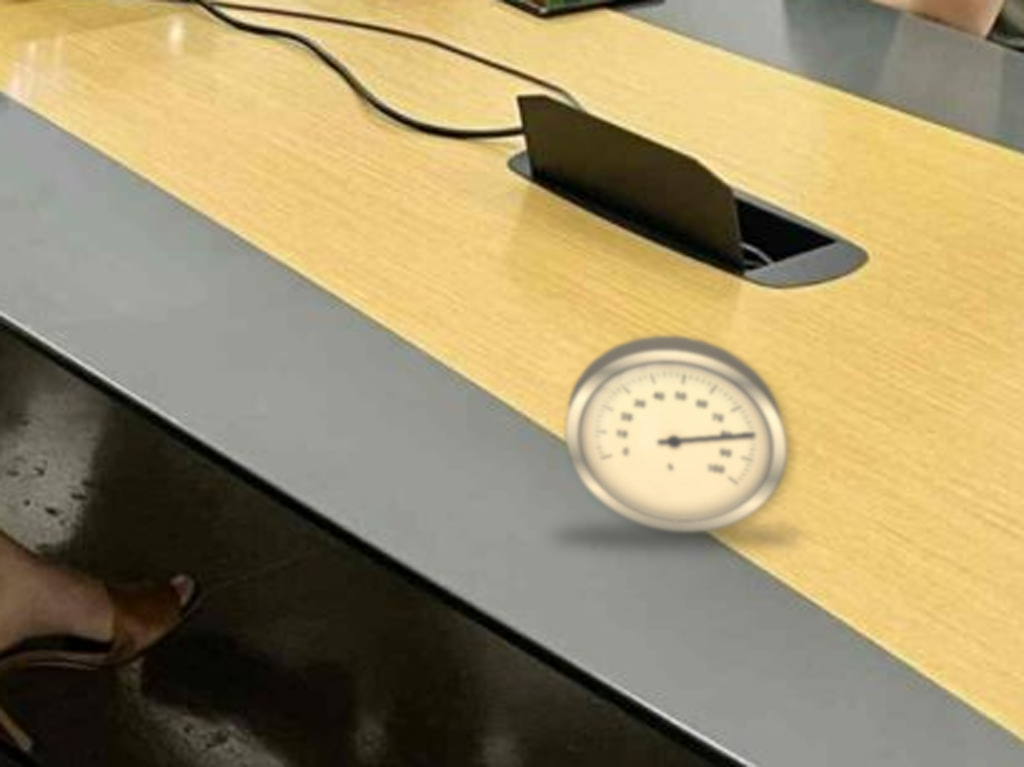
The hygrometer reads 80 %
